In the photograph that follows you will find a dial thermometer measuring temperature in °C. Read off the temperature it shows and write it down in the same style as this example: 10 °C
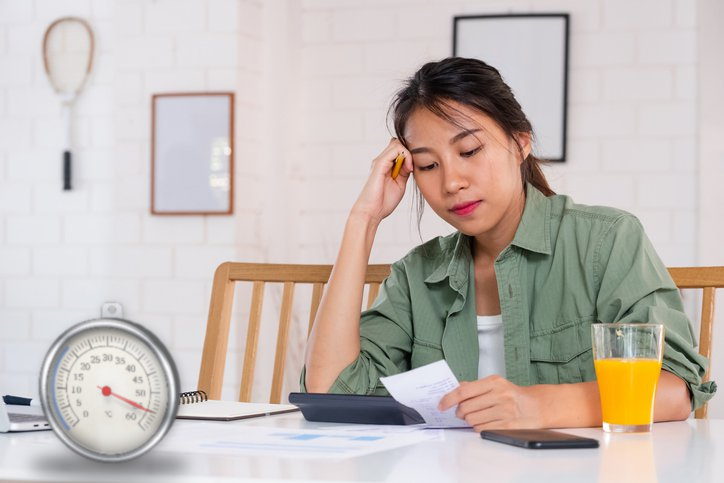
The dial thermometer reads 55 °C
